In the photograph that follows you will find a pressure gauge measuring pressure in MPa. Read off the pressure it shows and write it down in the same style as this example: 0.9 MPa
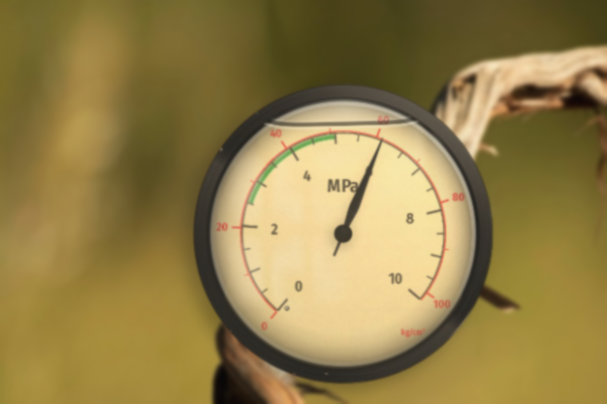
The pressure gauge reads 6 MPa
